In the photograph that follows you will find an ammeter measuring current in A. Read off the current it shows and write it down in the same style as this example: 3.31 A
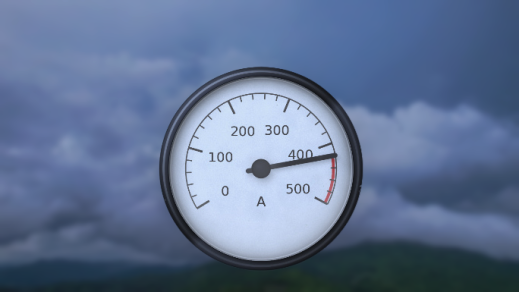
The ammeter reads 420 A
